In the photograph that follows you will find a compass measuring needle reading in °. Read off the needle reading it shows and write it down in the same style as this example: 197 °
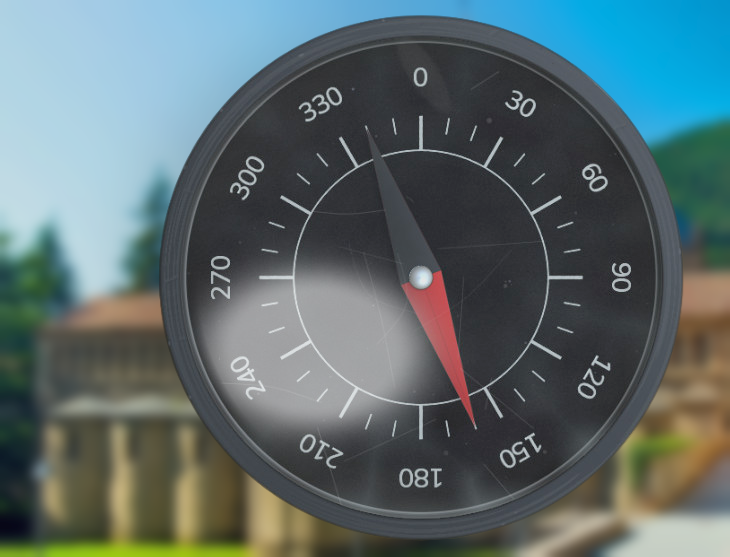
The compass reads 160 °
